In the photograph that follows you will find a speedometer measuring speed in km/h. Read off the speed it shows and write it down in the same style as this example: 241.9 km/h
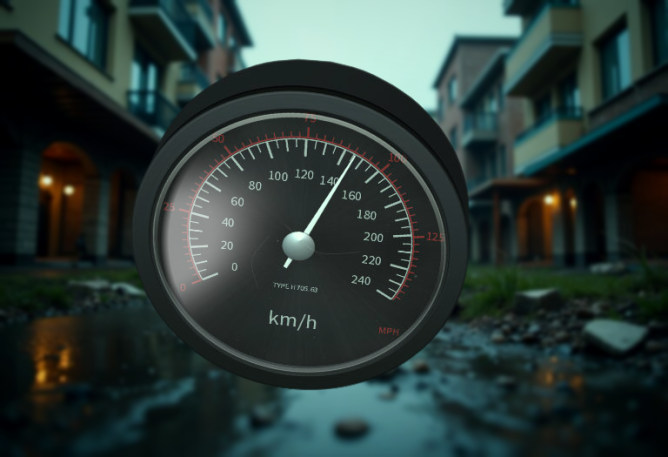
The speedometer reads 145 km/h
